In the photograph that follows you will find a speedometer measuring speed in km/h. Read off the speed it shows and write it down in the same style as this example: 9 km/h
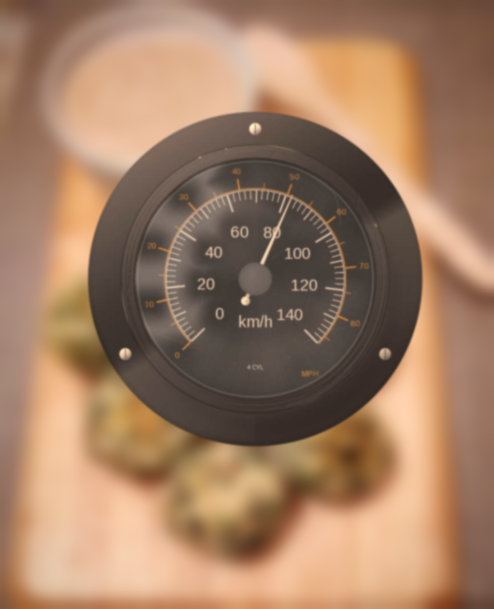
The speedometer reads 82 km/h
